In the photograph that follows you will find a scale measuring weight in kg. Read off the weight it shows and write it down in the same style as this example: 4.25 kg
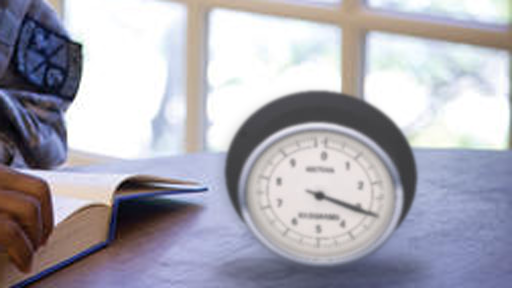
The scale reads 3 kg
